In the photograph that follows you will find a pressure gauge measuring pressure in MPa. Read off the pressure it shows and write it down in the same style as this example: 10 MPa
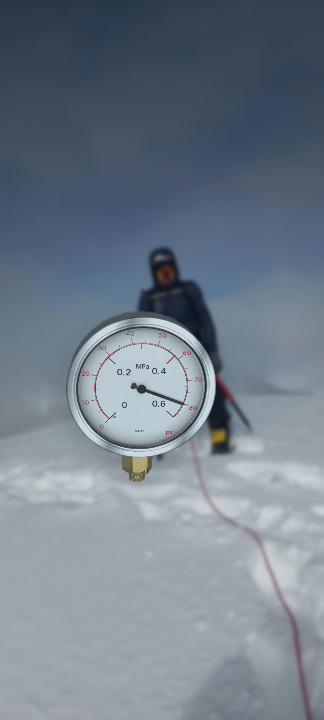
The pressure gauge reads 0.55 MPa
